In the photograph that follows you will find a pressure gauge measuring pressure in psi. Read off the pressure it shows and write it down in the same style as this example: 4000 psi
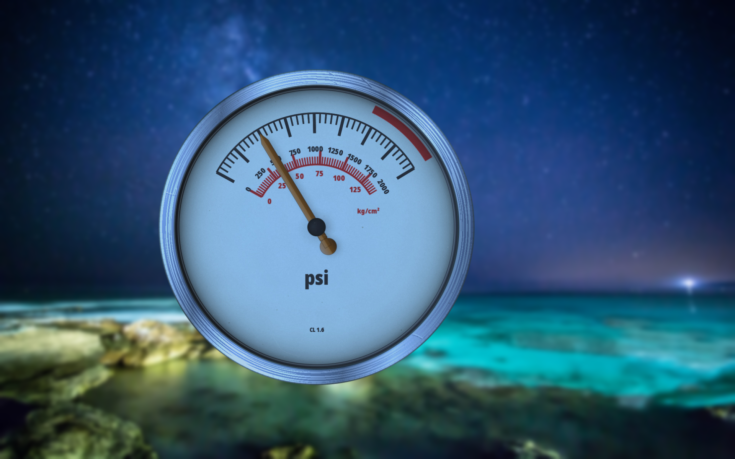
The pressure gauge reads 500 psi
